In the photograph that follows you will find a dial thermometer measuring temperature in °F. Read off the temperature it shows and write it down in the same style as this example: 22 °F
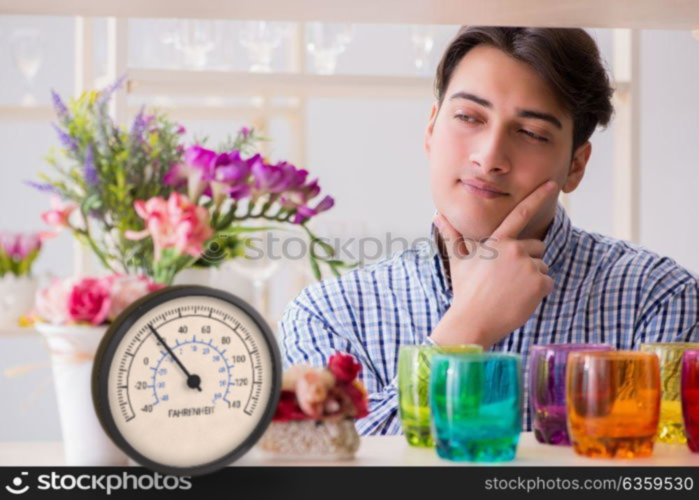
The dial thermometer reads 20 °F
